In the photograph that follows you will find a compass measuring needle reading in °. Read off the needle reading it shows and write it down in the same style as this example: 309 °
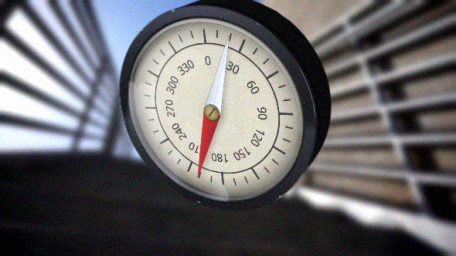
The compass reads 200 °
